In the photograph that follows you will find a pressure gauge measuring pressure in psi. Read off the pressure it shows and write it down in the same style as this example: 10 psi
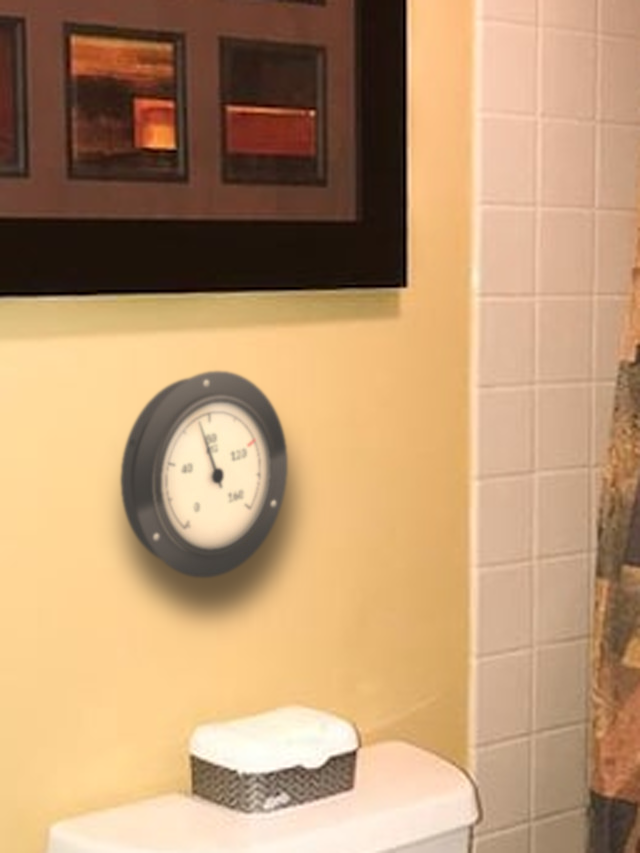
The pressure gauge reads 70 psi
